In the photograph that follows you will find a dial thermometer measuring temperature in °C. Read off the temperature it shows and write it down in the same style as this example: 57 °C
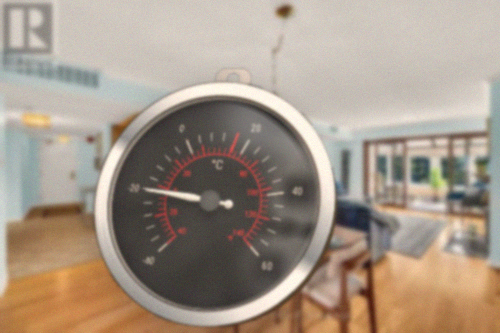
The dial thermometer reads -20 °C
